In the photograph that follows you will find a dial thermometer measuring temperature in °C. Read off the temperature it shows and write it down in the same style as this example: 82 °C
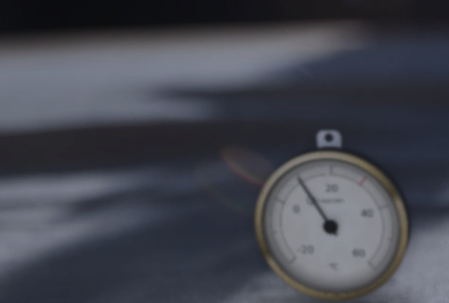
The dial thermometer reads 10 °C
